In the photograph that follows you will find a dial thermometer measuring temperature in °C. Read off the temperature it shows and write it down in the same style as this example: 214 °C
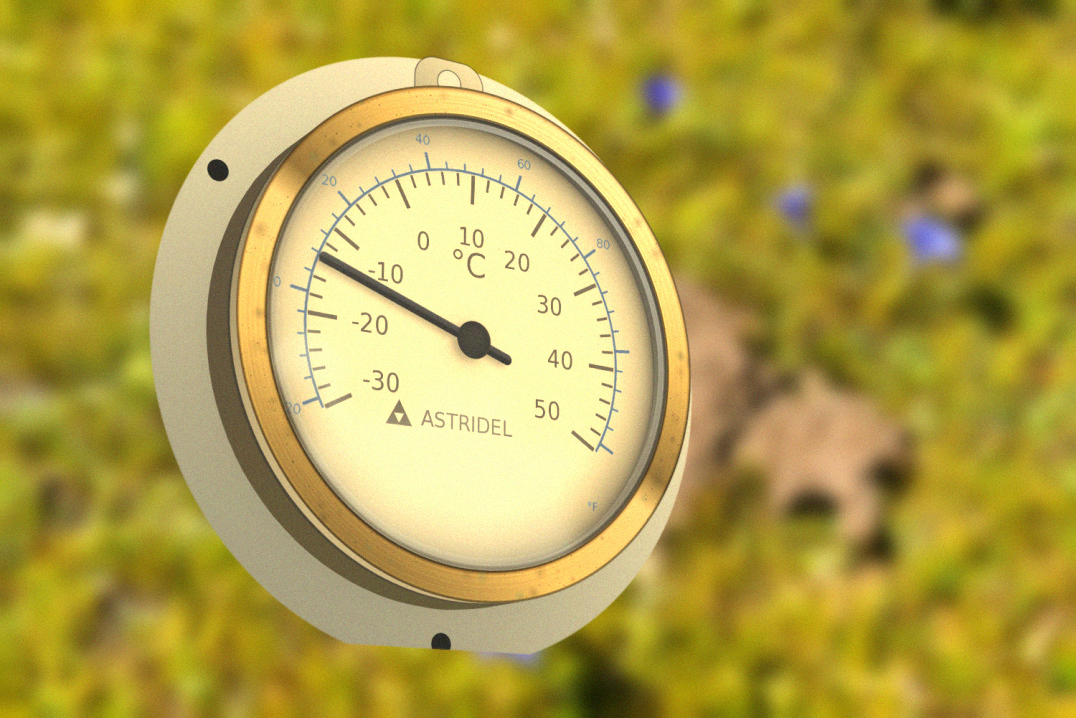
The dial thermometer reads -14 °C
